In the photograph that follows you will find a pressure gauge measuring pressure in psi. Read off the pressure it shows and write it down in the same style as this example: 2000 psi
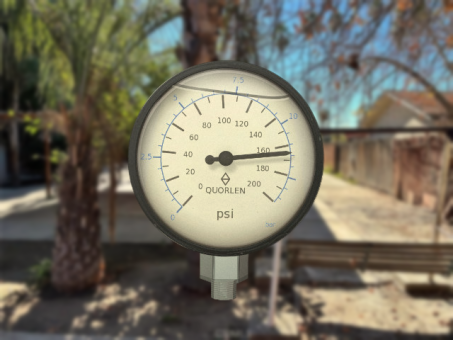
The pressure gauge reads 165 psi
